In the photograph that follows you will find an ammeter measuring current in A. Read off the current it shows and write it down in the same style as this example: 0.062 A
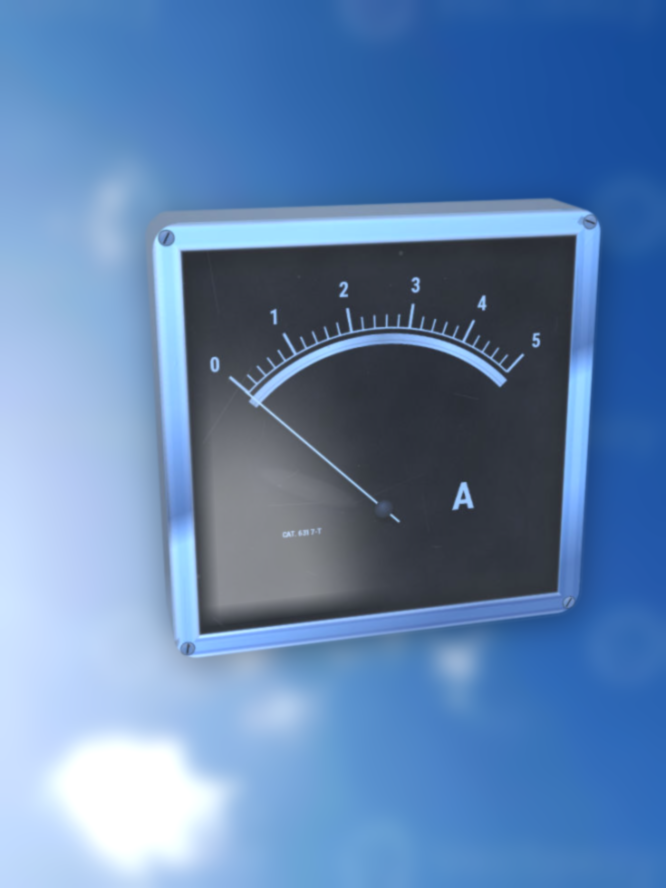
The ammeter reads 0 A
